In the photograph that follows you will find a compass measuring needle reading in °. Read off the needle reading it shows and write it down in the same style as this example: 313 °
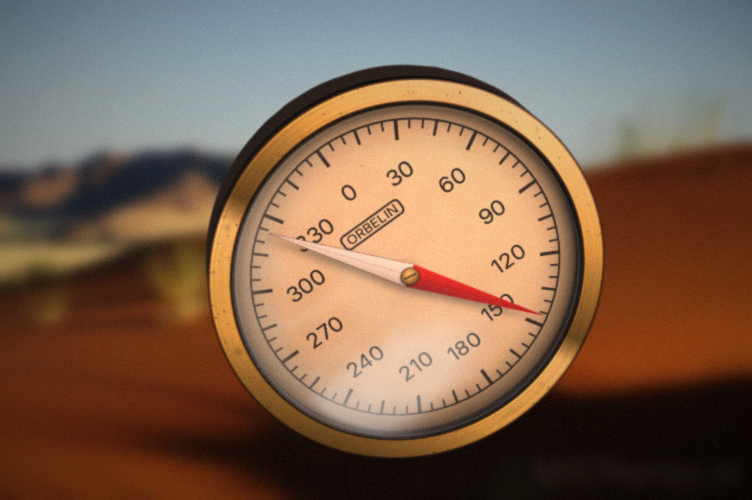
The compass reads 145 °
